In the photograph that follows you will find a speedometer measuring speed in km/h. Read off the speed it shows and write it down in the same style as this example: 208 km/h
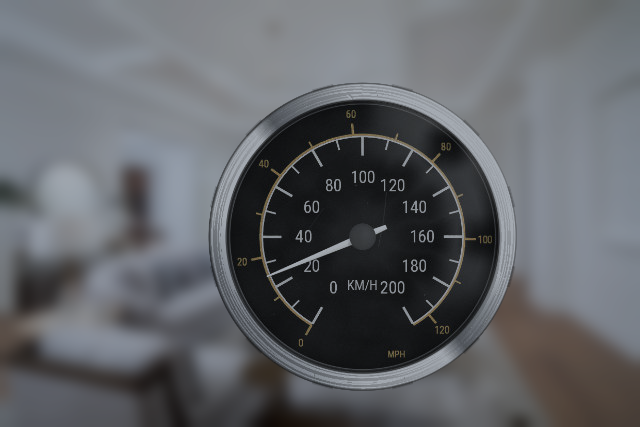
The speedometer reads 25 km/h
